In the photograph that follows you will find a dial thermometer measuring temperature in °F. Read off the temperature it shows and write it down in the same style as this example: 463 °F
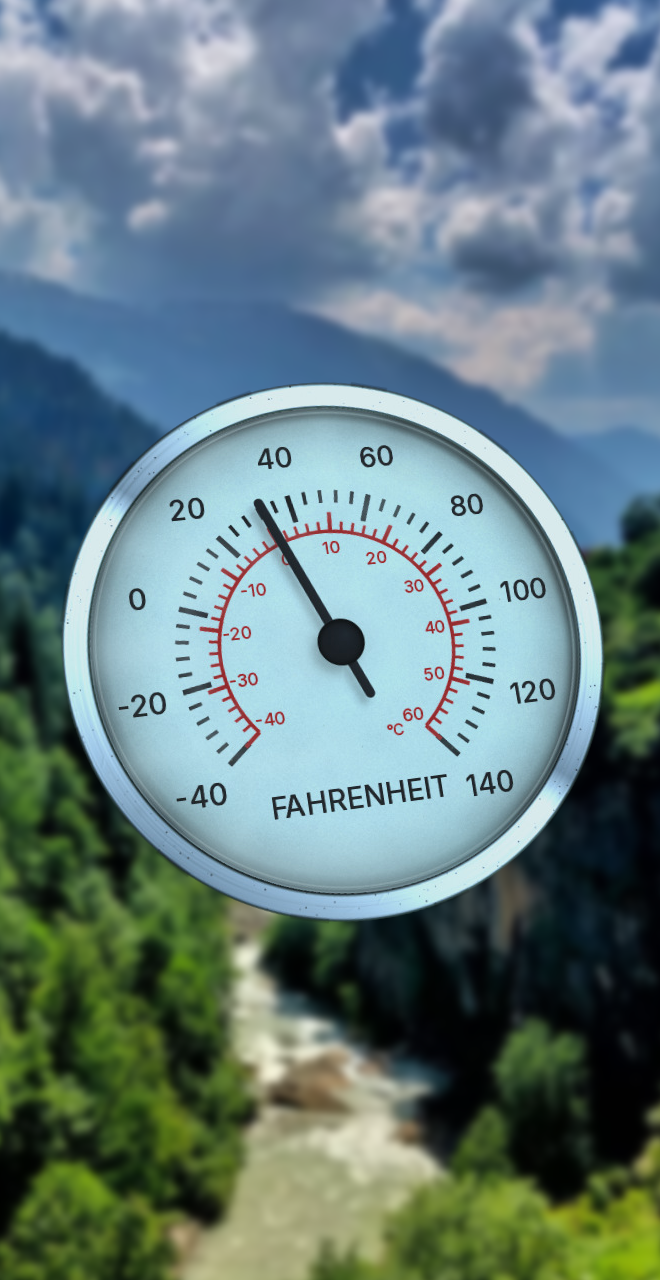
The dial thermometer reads 32 °F
